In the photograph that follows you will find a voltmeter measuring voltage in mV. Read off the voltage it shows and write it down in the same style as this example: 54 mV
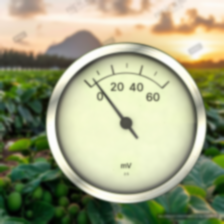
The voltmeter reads 5 mV
